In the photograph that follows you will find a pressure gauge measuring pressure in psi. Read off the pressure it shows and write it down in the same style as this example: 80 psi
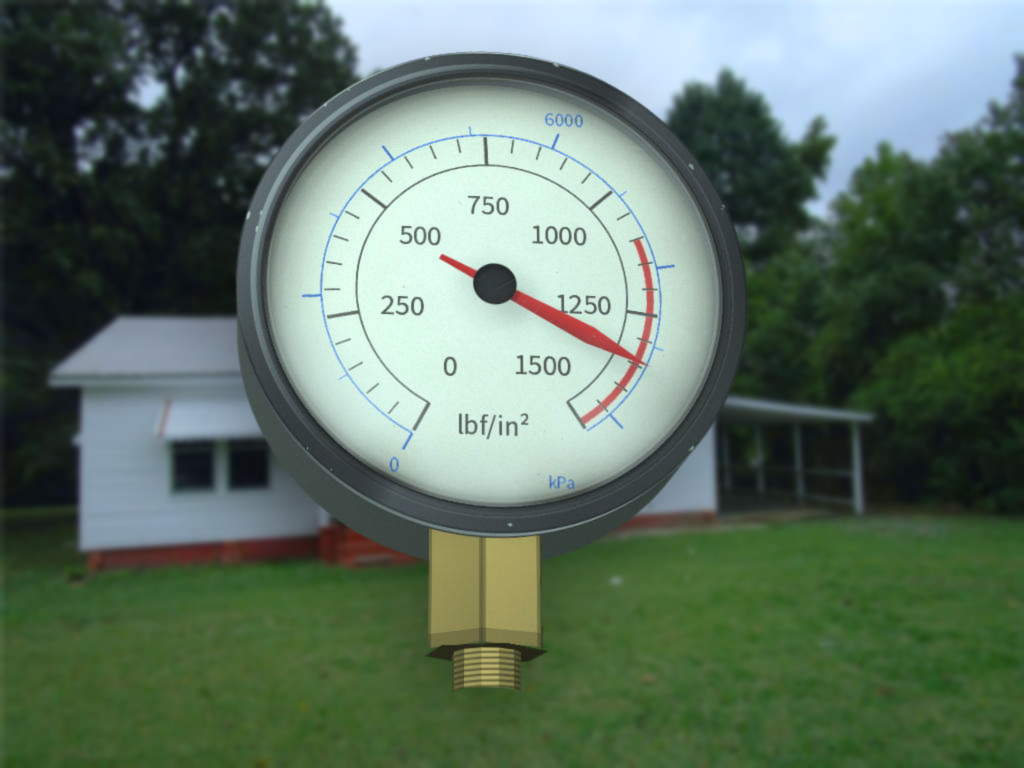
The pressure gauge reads 1350 psi
